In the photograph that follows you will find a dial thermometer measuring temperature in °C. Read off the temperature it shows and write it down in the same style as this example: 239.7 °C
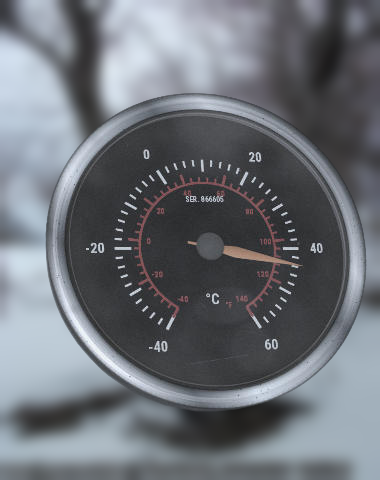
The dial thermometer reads 44 °C
